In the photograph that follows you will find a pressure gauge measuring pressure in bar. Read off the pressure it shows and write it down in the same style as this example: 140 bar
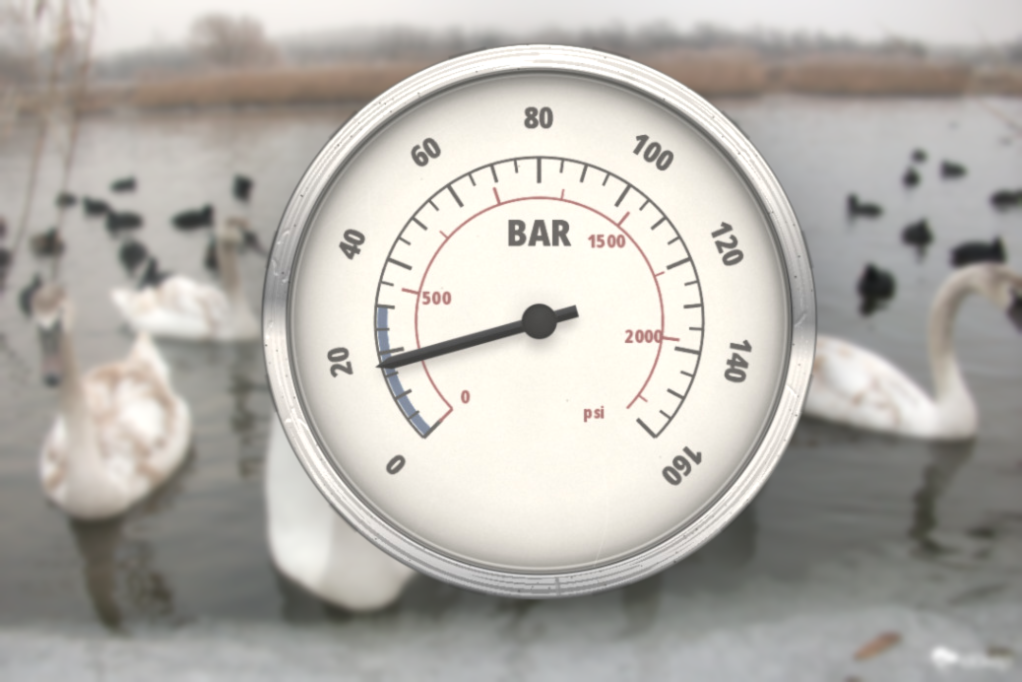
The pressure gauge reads 17.5 bar
